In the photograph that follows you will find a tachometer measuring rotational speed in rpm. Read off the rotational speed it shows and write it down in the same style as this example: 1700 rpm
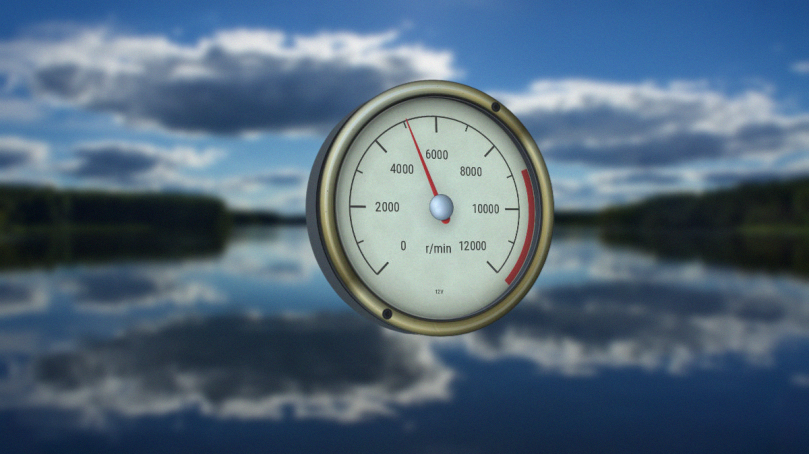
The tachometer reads 5000 rpm
